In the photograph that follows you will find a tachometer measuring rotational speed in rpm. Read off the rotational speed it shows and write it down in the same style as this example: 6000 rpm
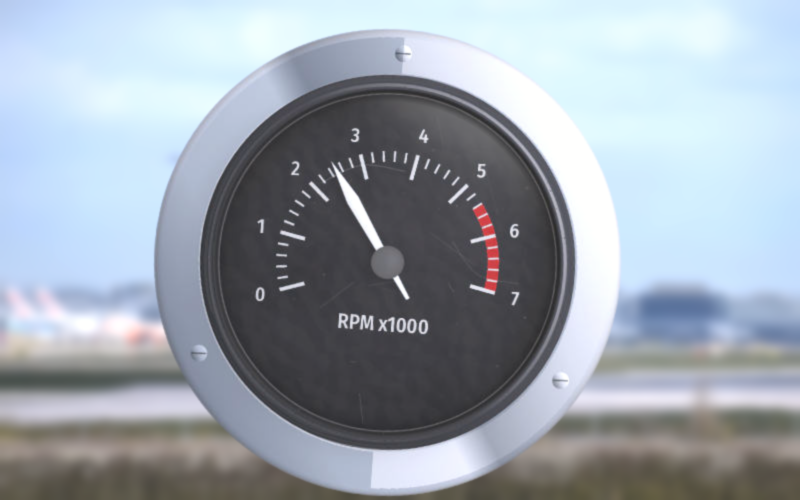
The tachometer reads 2500 rpm
